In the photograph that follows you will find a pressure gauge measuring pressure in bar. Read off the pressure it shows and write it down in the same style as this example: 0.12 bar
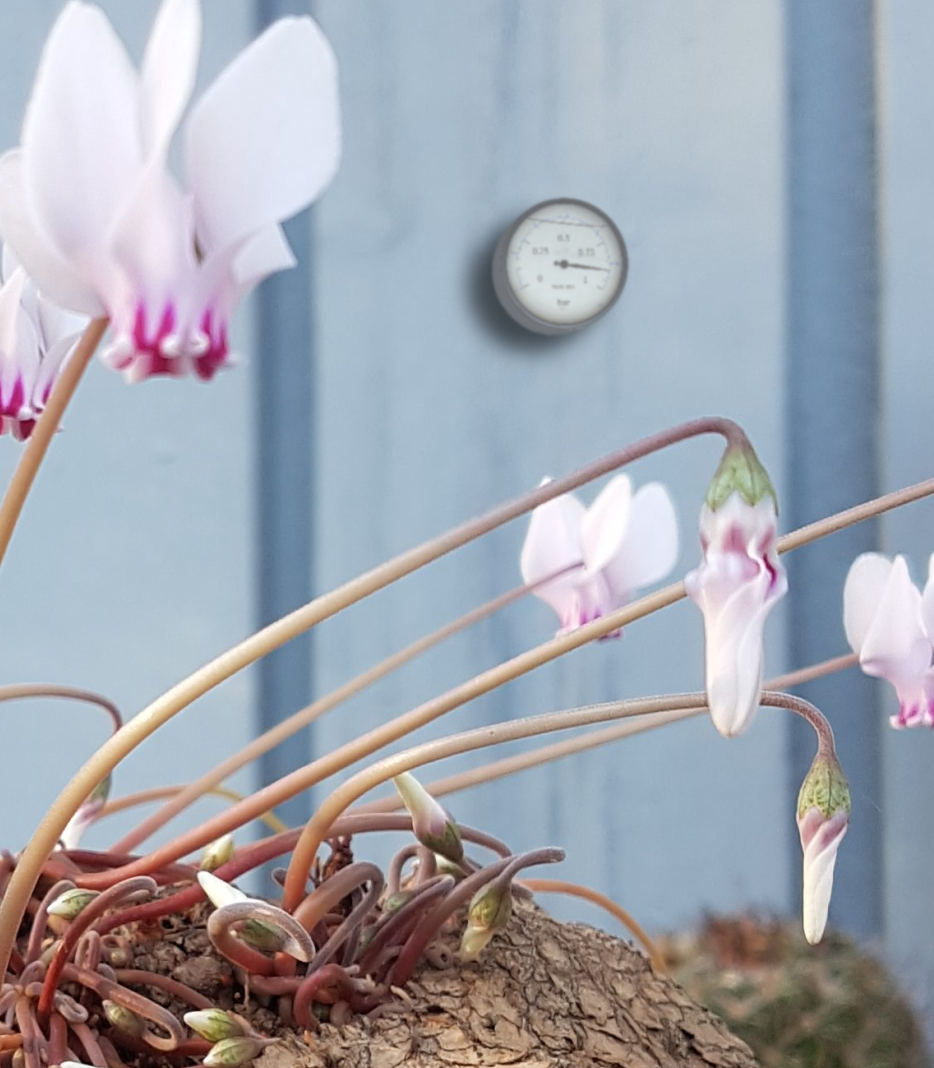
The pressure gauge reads 0.9 bar
